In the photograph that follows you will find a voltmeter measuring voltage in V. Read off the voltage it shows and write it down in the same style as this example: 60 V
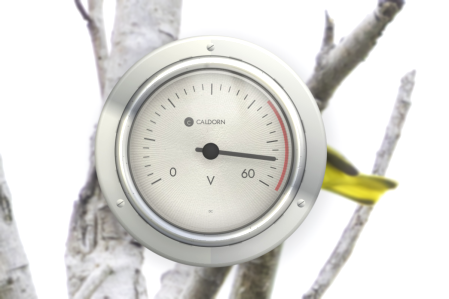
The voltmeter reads 54 V
